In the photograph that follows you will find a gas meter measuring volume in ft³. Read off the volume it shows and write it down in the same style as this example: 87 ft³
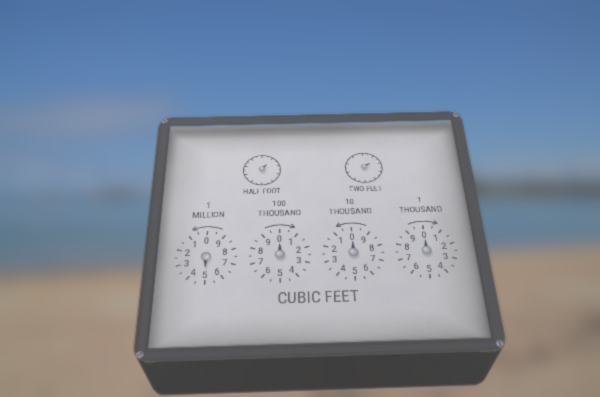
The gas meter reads 500000 ft³
